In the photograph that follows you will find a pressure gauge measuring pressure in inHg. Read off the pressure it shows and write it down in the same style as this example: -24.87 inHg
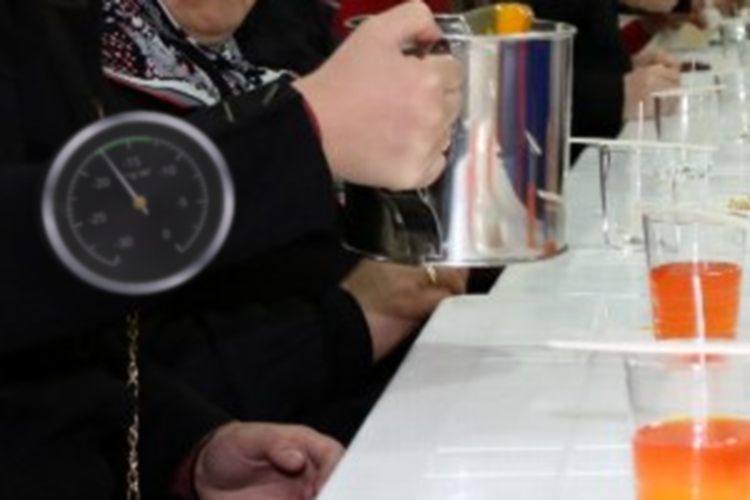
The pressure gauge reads -17.5 inHg
